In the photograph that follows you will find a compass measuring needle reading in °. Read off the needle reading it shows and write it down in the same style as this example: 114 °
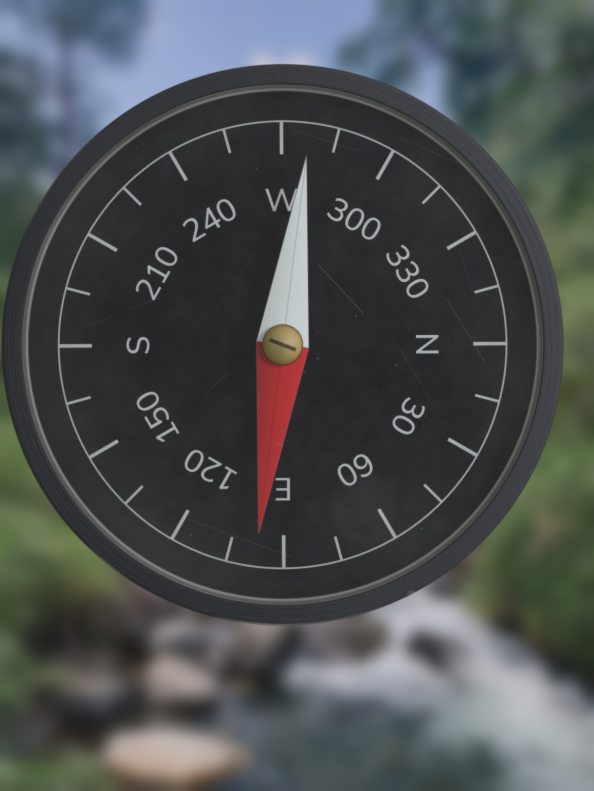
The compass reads 97.5 °
